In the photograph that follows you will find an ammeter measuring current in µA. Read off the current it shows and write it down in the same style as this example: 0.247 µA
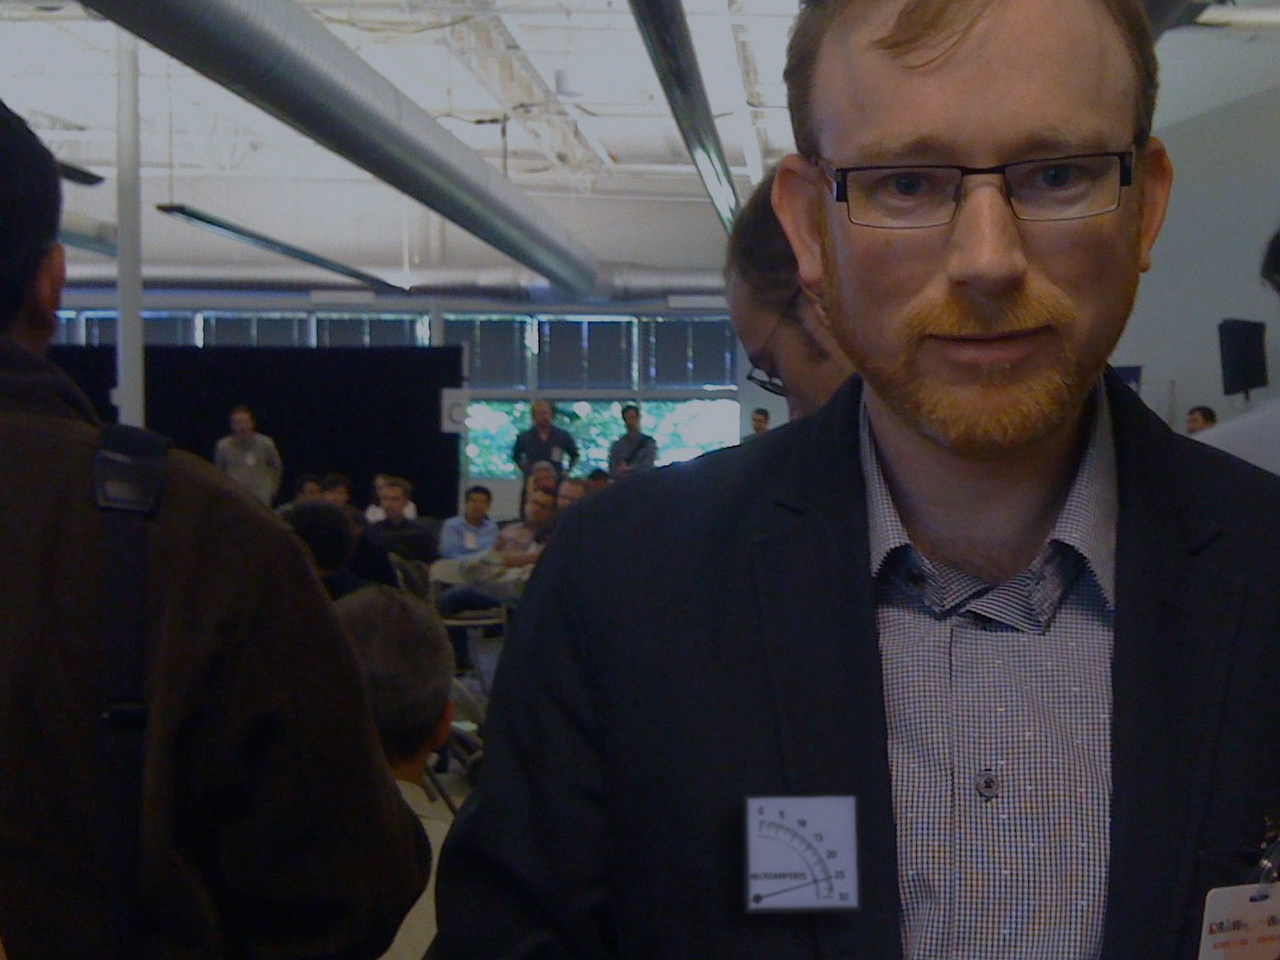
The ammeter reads 25 µA
